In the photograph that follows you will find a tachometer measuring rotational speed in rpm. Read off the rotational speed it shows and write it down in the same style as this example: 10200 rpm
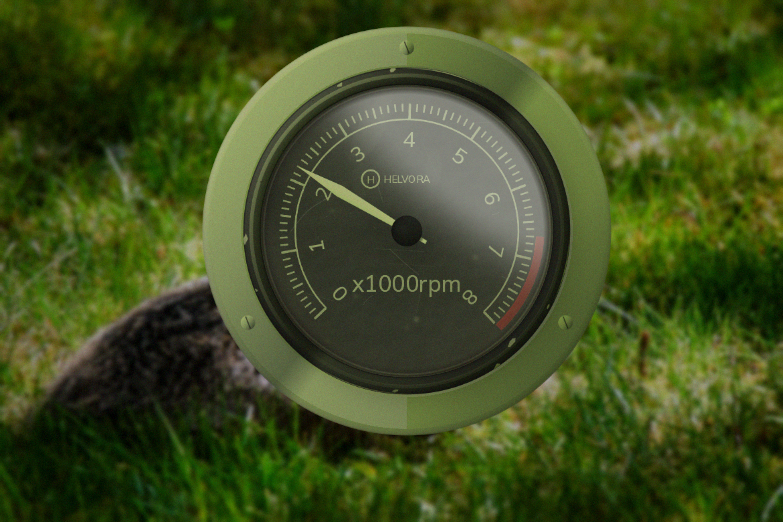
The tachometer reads 2200 rpm
